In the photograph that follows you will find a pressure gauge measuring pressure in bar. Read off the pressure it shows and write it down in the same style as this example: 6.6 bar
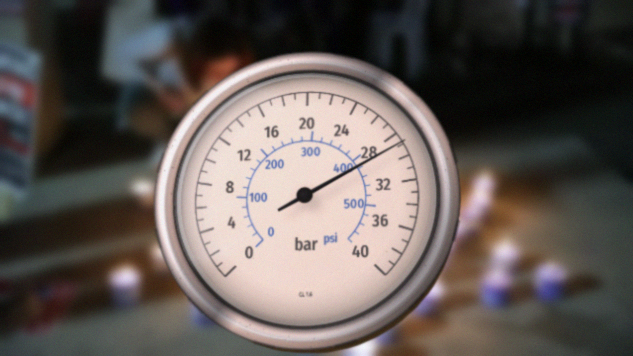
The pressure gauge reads 29 bar
